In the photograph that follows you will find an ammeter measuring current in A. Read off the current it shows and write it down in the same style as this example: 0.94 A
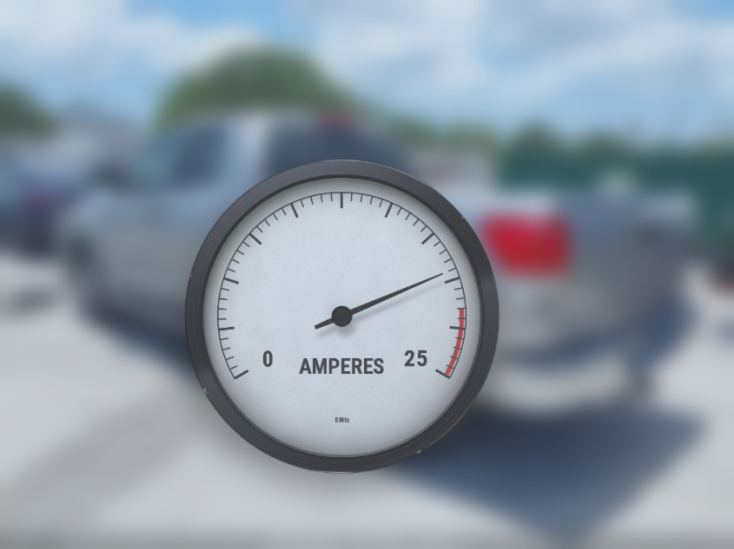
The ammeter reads 19.5 A
